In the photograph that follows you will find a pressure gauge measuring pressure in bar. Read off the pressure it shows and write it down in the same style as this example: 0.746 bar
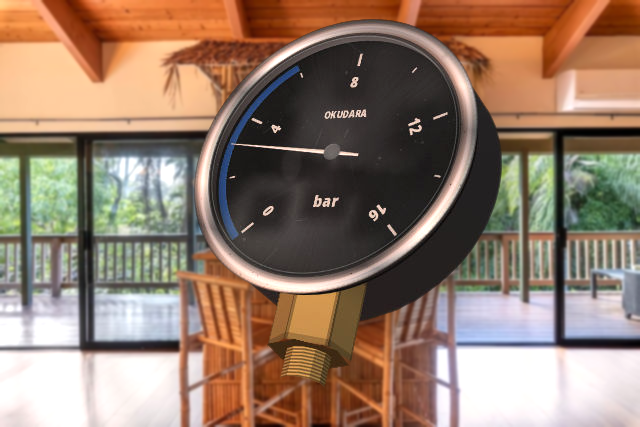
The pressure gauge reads 3 bar
